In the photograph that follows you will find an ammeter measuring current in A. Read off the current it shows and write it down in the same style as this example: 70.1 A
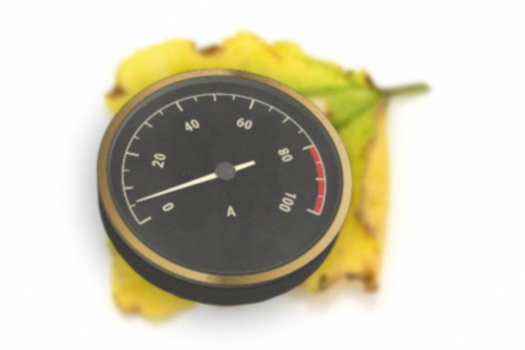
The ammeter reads 5 A
